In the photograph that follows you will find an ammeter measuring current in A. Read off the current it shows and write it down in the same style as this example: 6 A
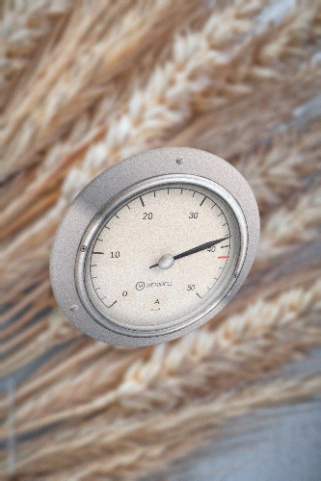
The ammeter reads 38 A
